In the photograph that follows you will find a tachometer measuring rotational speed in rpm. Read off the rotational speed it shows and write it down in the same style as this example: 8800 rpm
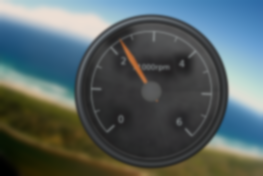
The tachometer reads 2250 rpm
